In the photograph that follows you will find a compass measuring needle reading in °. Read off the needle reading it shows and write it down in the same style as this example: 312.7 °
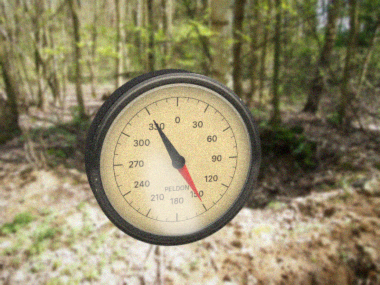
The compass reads 150 °
